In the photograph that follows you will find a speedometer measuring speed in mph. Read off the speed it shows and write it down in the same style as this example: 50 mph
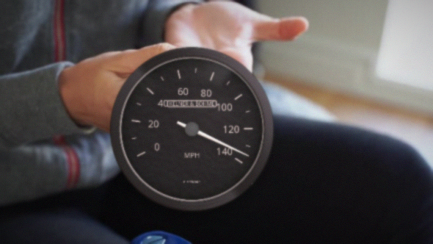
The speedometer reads 135 mph
